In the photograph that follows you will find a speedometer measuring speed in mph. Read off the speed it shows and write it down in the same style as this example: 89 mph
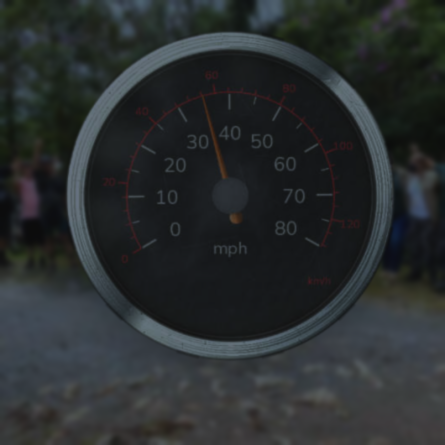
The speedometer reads 35 mph
